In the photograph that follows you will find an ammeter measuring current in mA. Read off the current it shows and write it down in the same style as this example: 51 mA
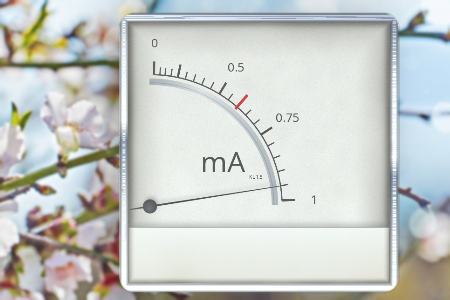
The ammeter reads 0.95 mA
